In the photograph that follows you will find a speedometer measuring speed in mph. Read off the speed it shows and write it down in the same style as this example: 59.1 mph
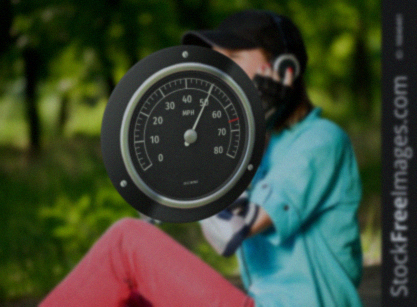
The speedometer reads 50 mph
